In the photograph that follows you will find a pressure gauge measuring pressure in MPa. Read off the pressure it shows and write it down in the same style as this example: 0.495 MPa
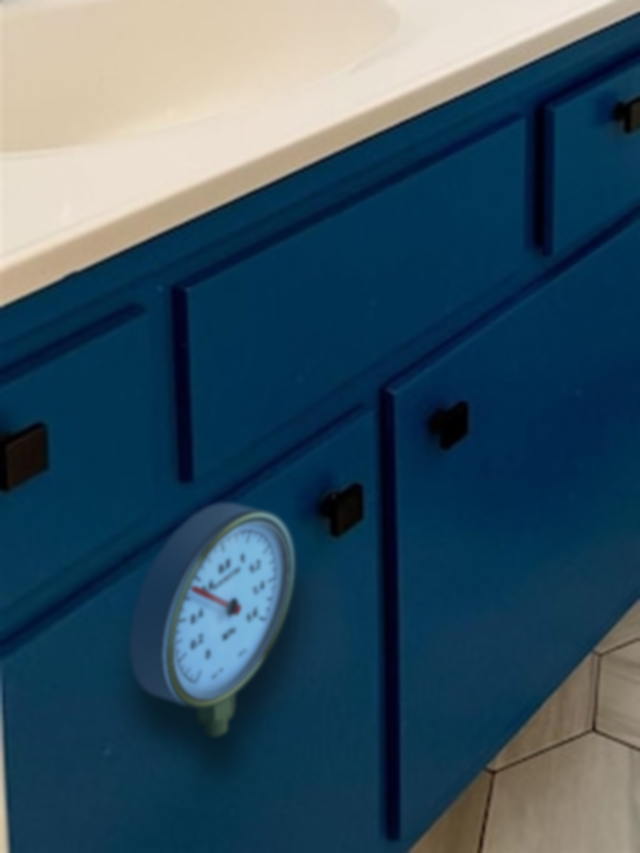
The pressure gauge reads 0.55 MPa
